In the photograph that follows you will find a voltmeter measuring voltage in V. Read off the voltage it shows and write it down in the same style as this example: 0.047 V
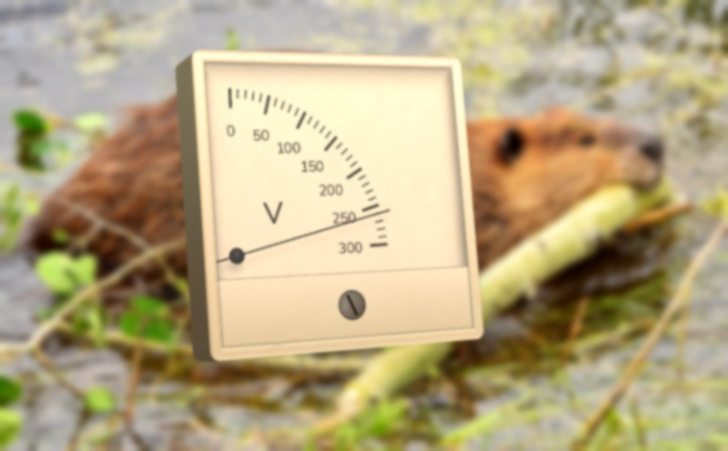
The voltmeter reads 260 V
